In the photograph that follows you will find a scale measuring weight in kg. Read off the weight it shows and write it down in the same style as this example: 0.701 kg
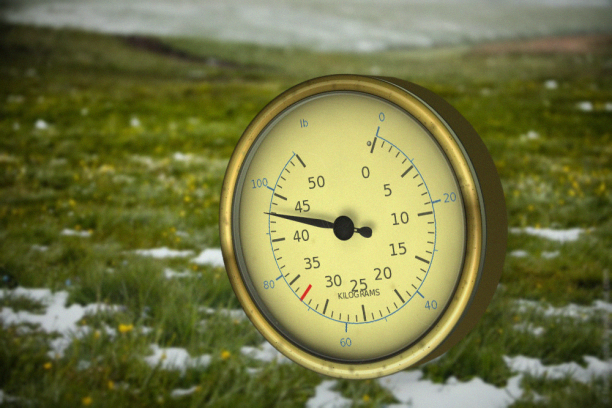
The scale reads 43 kg
